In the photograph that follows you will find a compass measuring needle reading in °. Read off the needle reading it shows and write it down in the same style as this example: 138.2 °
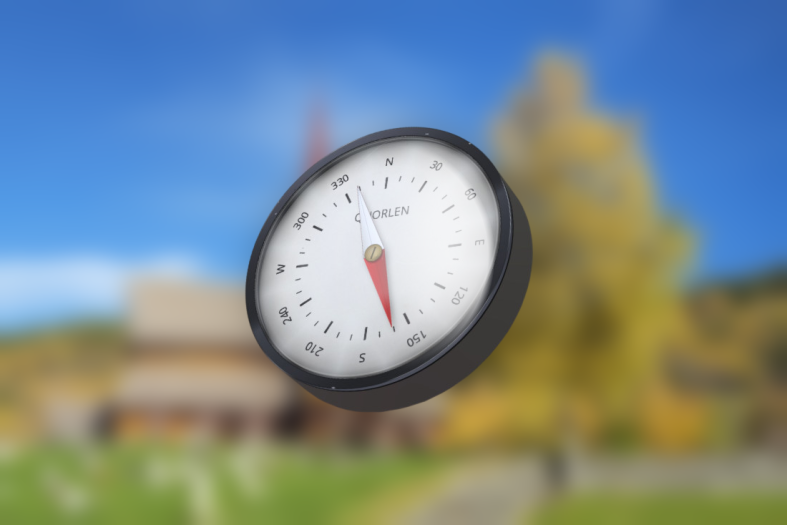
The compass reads 160 °
